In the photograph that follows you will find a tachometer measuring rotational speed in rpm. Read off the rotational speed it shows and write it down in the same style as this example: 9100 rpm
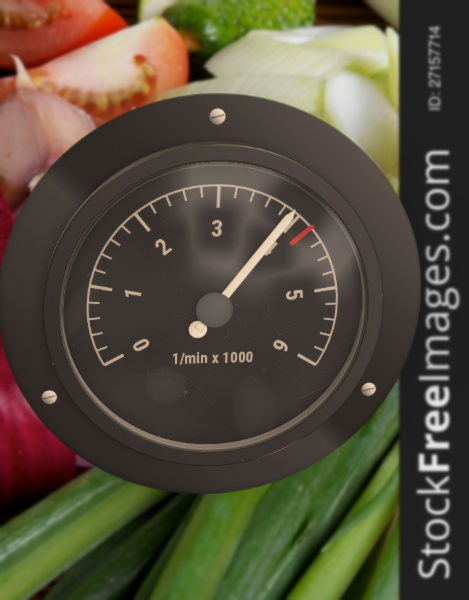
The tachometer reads 3900 rpm
